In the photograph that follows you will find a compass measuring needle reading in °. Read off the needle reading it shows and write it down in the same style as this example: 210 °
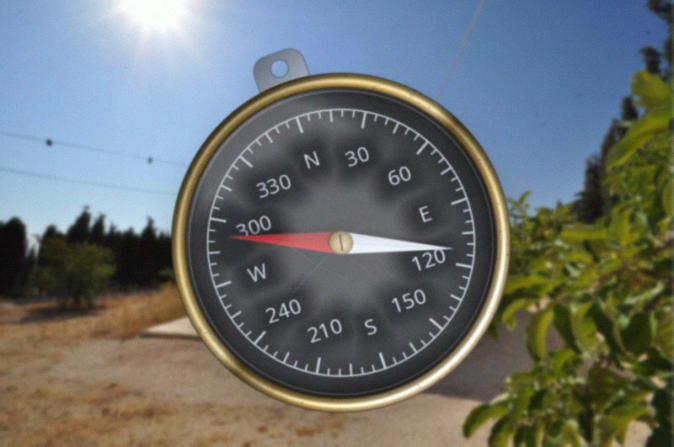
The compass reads 292.5 °
